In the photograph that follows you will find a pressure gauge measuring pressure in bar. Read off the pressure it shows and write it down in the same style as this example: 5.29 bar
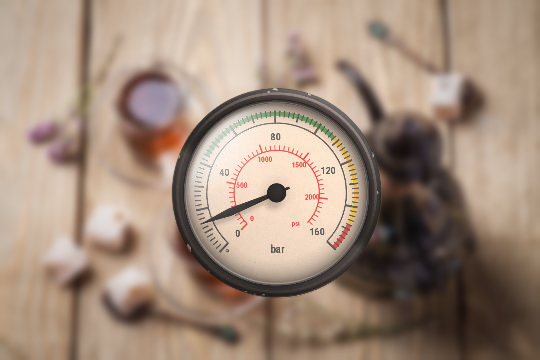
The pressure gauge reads 14 bar
